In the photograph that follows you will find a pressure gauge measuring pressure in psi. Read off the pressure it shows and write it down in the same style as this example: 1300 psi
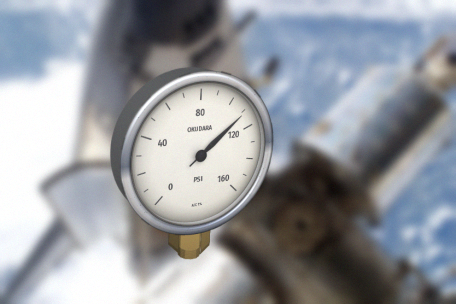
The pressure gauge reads 110 psi
